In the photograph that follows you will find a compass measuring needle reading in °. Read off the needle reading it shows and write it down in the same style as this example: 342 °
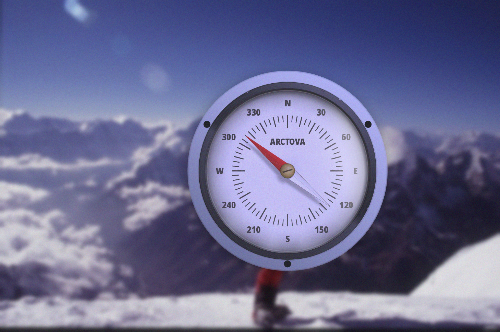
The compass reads 310 °
